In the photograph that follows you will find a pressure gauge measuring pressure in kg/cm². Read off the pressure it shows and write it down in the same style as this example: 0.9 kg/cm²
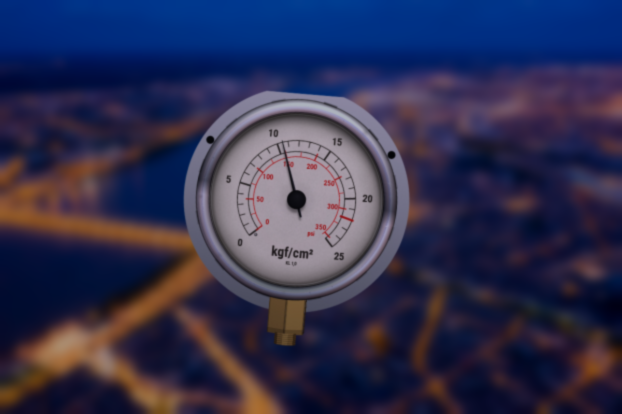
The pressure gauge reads 10.5 kg/cm²
